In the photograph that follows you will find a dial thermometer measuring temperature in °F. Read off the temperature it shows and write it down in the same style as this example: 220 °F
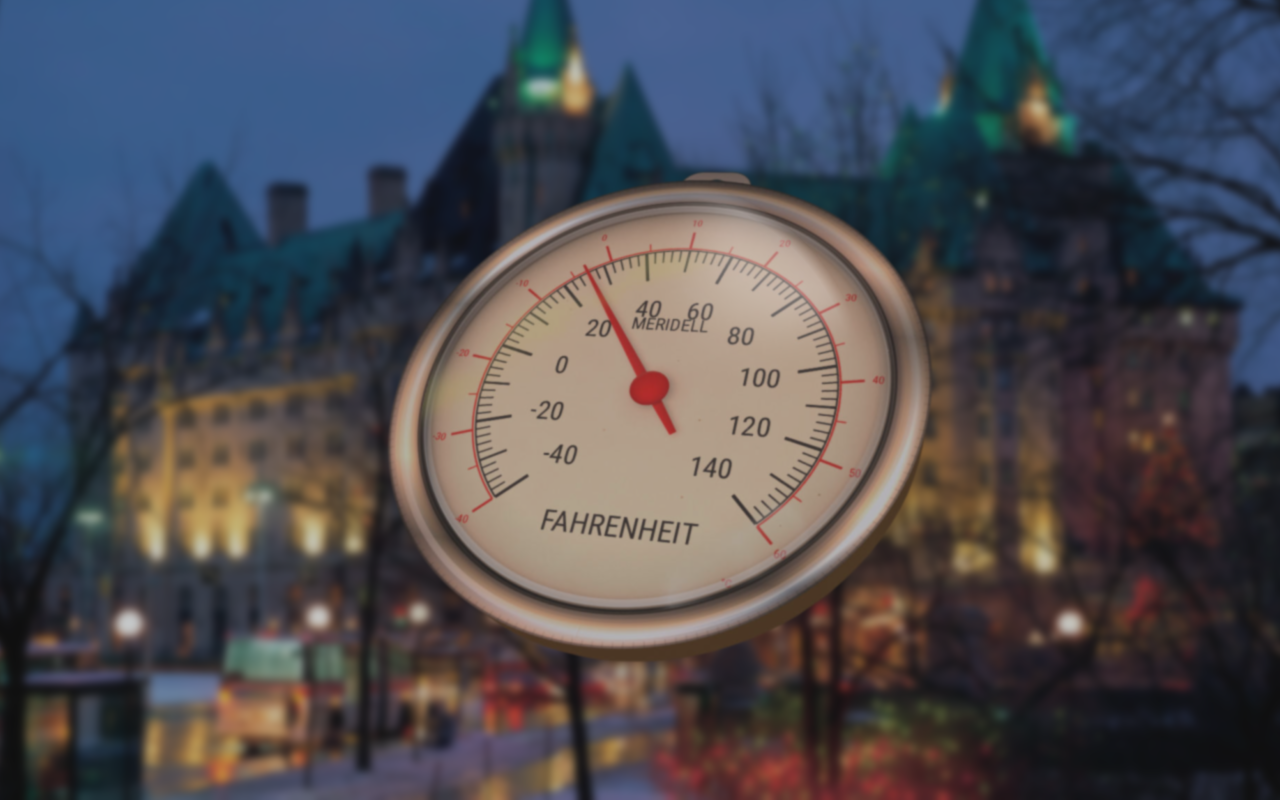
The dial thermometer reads 26 °F
